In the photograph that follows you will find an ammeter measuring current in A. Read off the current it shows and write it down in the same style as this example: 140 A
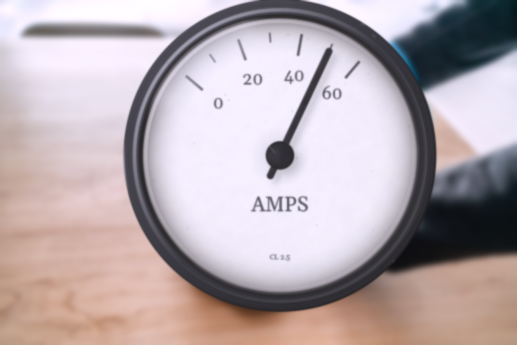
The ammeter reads 50 A
